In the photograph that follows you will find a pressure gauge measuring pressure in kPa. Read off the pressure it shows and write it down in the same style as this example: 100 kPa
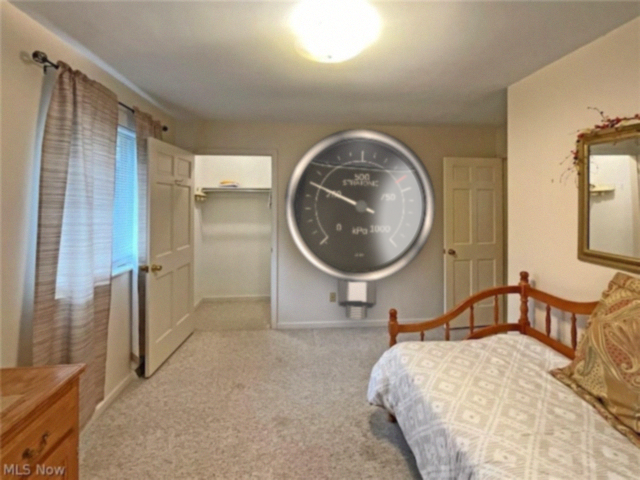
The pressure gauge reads 250 kPa
